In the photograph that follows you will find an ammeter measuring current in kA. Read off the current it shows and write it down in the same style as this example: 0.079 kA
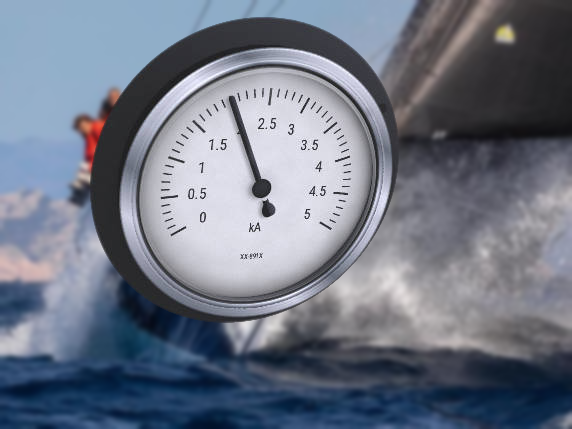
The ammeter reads 2 kA
